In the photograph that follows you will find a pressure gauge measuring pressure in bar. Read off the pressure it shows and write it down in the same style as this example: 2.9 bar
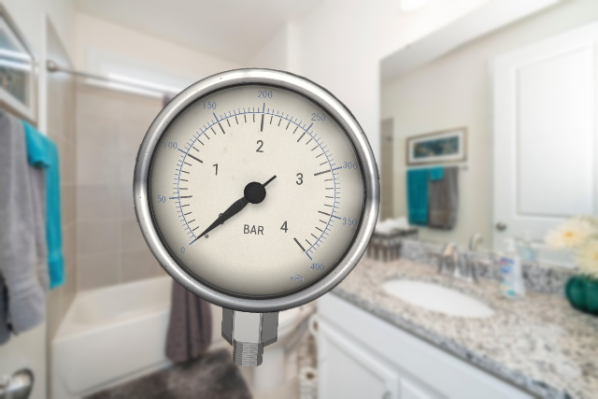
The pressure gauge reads 0 bar
